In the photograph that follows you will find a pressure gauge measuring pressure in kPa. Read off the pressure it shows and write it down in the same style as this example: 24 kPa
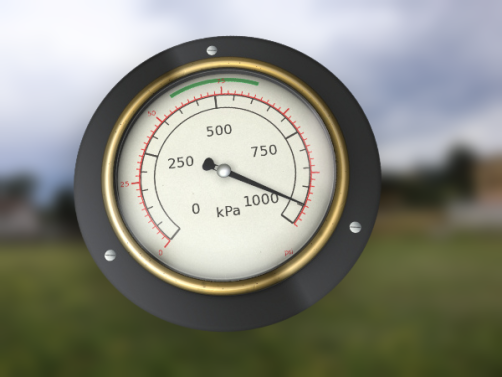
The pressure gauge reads 950 kPa
